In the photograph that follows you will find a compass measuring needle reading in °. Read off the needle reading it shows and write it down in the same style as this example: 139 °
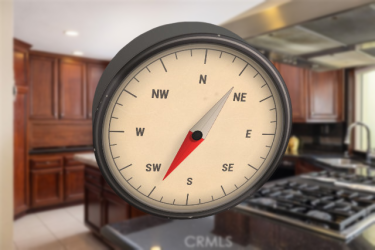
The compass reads 210 °
